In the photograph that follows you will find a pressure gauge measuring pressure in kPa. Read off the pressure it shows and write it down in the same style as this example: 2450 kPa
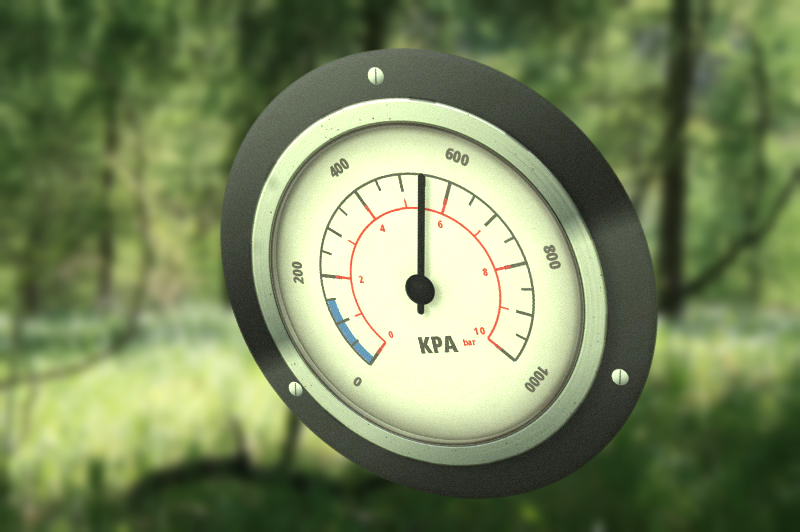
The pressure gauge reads 550 kPa
